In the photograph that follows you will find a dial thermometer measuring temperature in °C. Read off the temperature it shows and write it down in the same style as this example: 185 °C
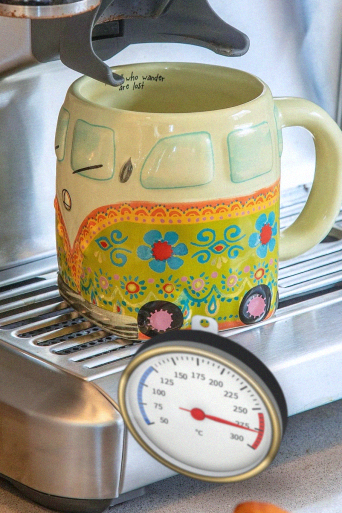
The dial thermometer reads 275 °C
